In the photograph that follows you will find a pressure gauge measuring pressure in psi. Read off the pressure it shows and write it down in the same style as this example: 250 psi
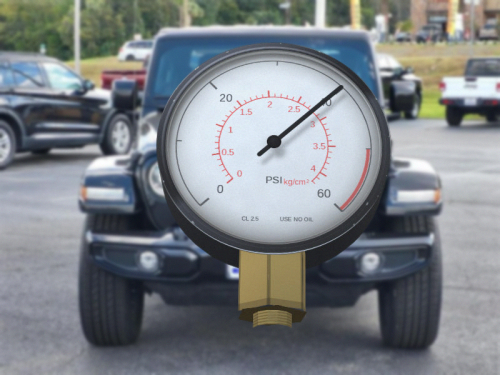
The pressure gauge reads 40 psi
